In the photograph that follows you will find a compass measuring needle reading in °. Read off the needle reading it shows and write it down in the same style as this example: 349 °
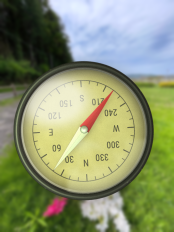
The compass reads 220 °
